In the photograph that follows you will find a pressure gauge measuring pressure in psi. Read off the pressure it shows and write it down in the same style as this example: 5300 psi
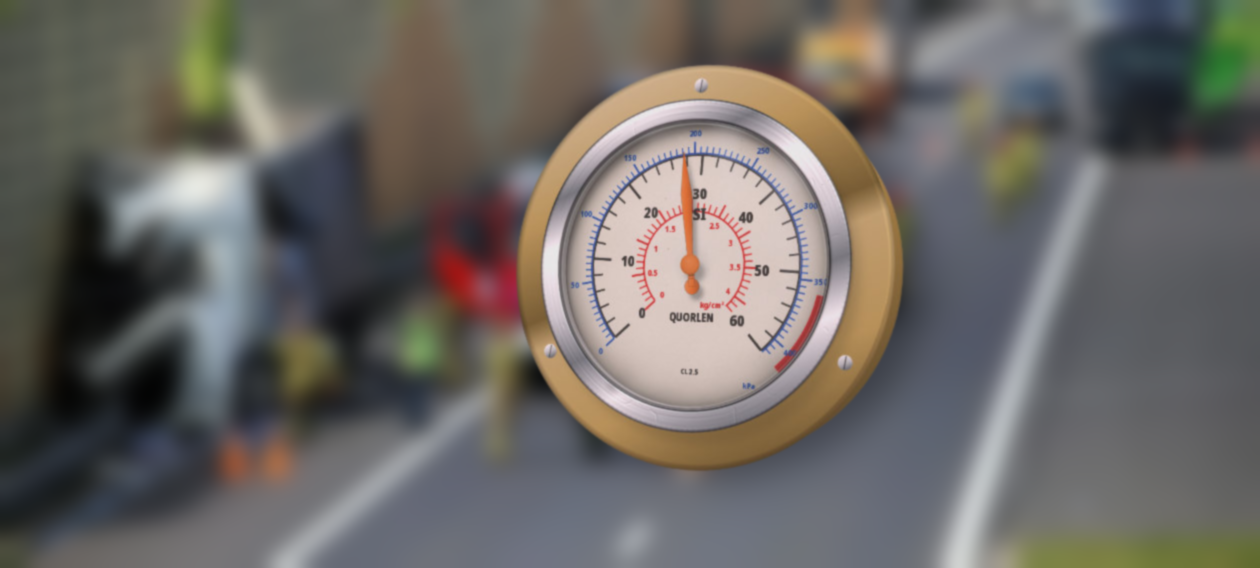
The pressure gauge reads 28 psi
